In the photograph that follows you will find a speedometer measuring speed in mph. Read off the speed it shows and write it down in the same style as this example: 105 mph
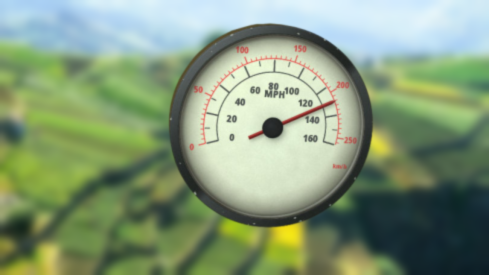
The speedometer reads 130 mph
